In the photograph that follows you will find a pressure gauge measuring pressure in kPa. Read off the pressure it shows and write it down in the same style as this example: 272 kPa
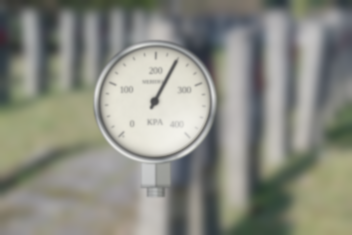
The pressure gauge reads 240 kPa
